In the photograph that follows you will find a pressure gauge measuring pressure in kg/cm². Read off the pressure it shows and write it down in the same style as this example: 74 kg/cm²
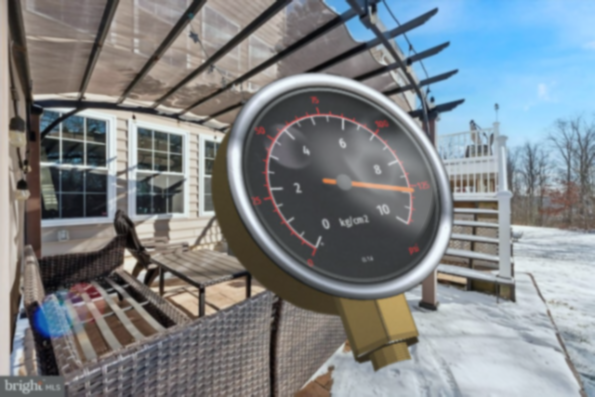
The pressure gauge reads 9 kg/cm²
